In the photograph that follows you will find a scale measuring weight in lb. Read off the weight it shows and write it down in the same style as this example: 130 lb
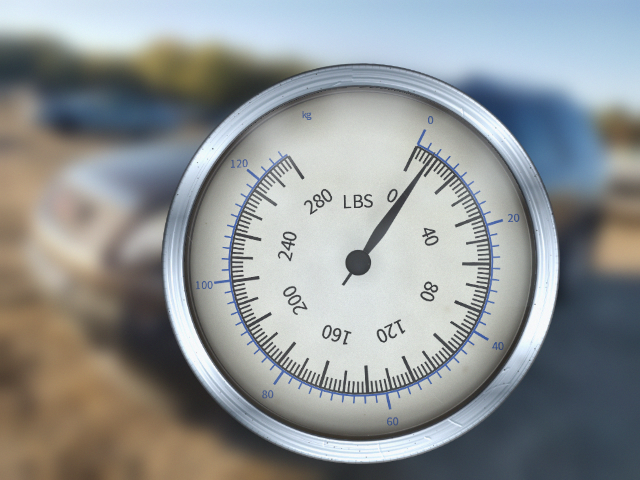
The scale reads 8 lb
